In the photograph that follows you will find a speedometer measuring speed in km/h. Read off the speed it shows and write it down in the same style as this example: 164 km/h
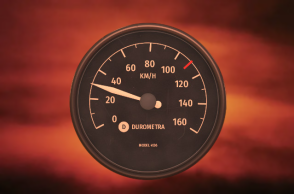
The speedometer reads 30 km/h
